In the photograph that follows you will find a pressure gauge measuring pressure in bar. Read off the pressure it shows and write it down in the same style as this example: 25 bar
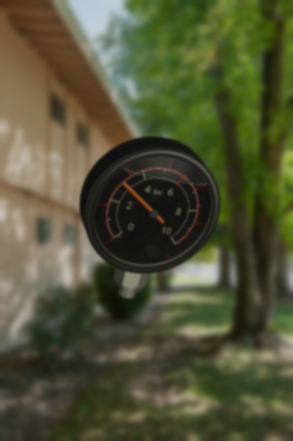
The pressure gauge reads 3 bar
